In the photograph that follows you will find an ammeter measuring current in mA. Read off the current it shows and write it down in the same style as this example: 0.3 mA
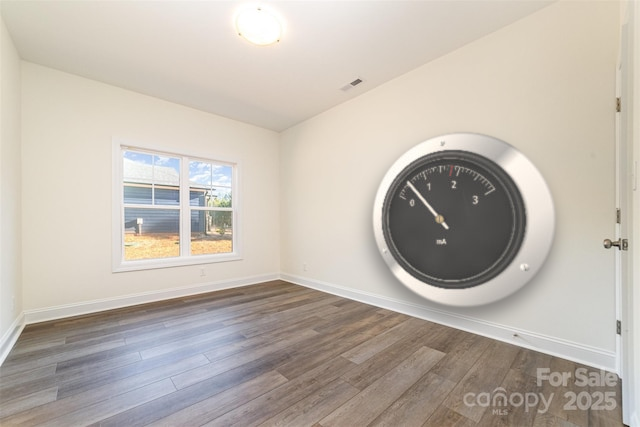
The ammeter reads 0.5 mA
